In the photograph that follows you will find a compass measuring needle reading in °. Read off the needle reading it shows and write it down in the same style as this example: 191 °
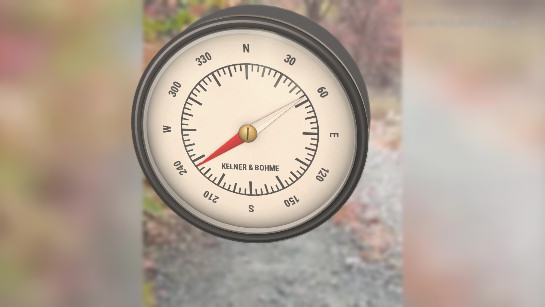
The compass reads 235 °
